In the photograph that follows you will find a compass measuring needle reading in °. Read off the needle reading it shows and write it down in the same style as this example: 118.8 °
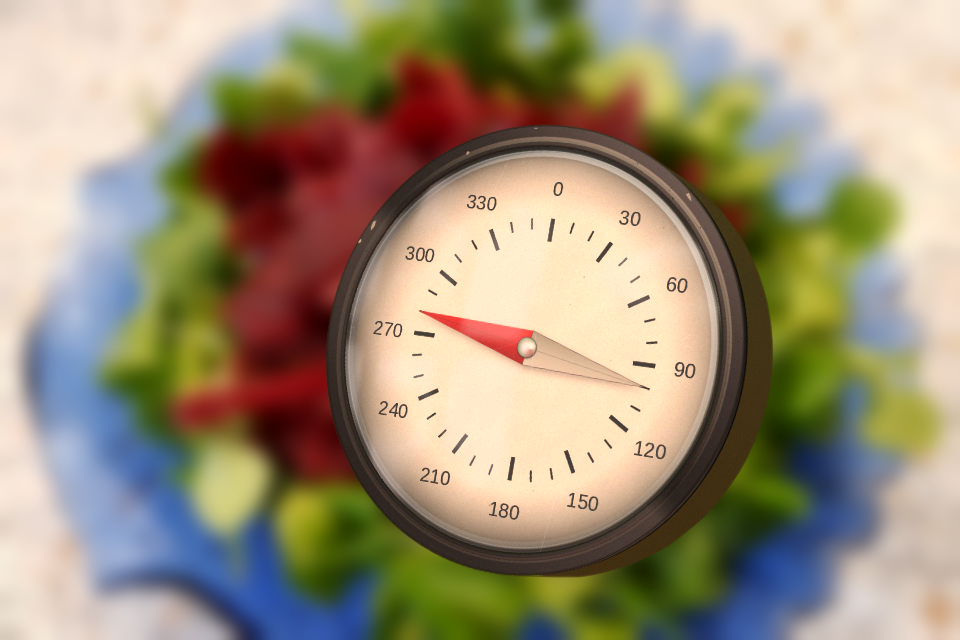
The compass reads 280 °
